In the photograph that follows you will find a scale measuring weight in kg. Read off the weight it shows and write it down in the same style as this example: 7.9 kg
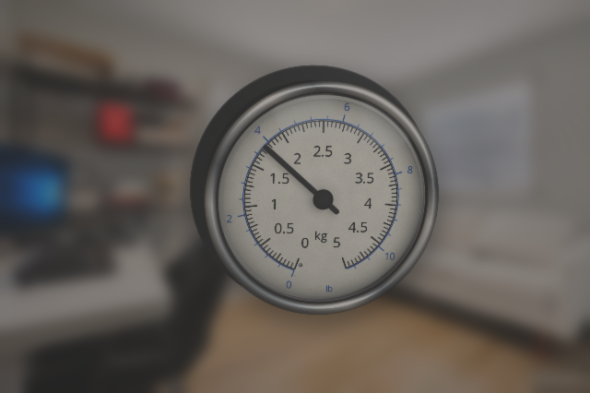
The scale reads 1.75 kg
